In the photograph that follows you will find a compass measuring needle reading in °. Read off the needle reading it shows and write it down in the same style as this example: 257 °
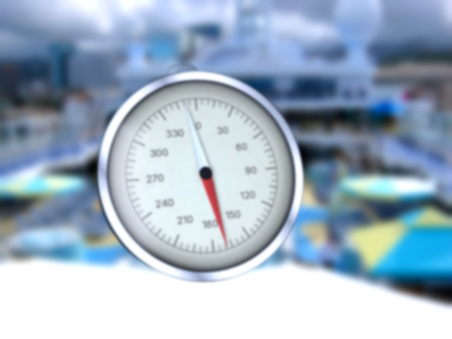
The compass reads 170 °
